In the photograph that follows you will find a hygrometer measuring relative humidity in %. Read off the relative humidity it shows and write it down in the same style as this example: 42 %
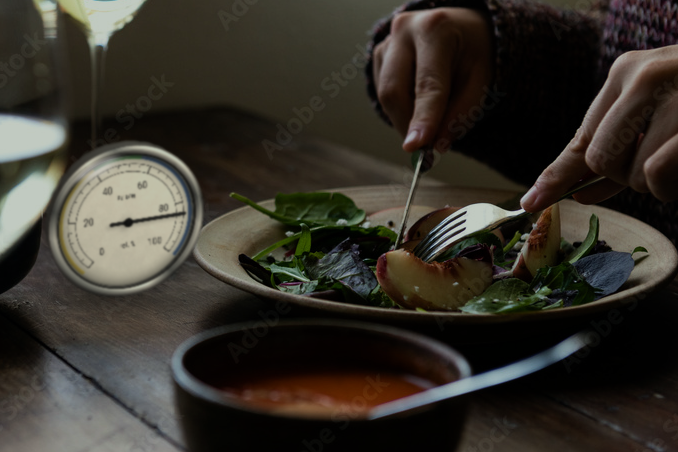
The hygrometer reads 84 %
